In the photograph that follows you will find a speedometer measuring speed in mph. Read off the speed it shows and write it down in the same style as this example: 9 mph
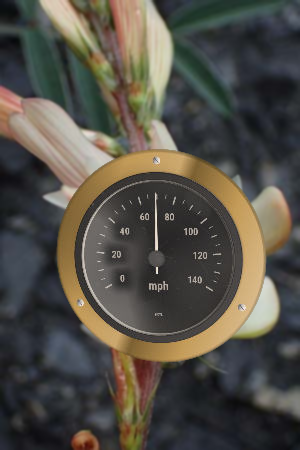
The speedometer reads 70 mph
